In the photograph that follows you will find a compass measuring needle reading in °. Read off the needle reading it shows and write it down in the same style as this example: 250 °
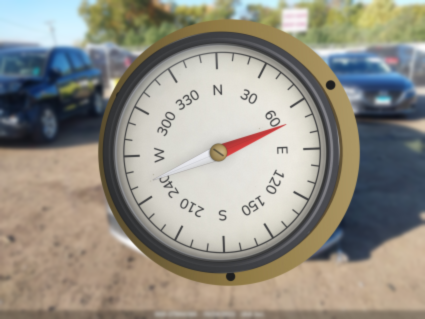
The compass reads 70 °
